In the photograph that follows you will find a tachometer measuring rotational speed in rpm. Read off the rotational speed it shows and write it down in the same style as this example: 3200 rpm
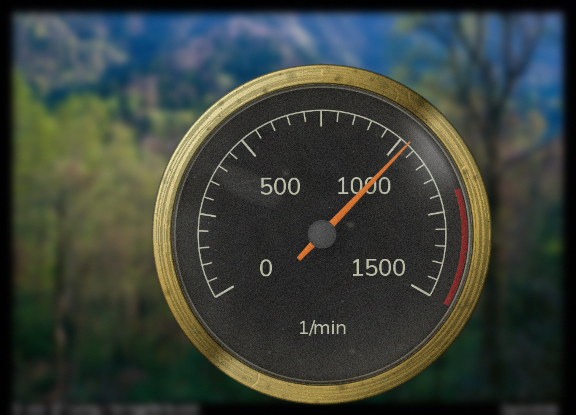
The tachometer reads 1025 rpm
